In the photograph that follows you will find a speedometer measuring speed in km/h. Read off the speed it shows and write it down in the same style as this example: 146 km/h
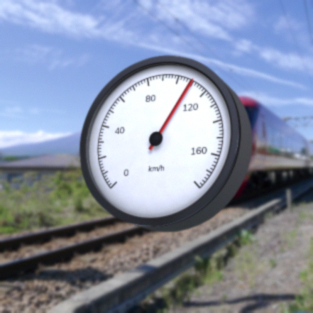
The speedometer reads 110 km/h
